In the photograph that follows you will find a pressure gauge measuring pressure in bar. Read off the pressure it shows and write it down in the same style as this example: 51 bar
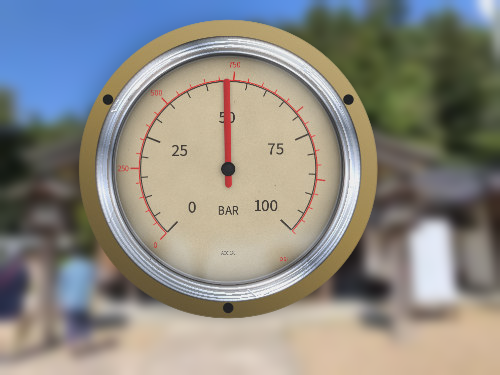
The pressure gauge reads 50 bar
